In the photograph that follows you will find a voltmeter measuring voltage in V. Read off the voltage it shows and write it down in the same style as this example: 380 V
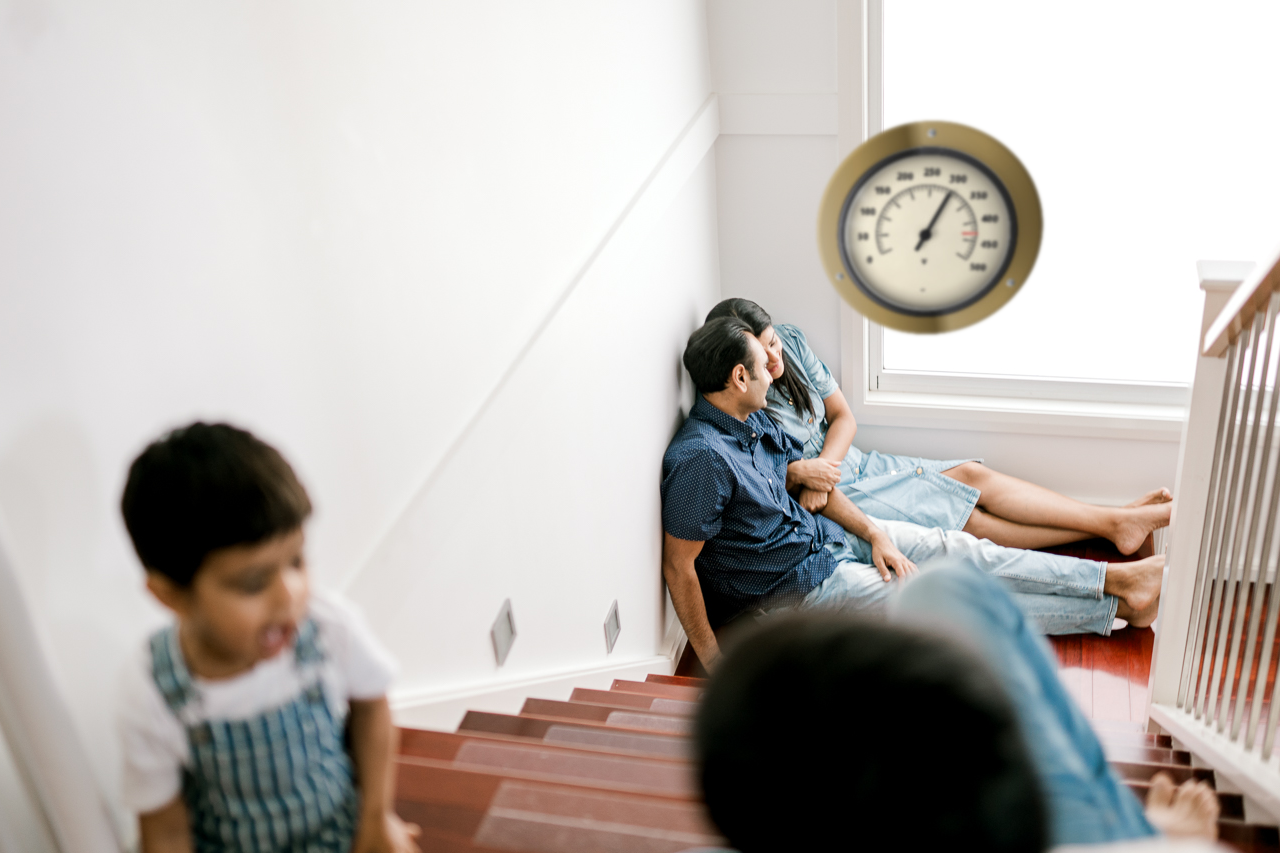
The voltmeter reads 300 V
